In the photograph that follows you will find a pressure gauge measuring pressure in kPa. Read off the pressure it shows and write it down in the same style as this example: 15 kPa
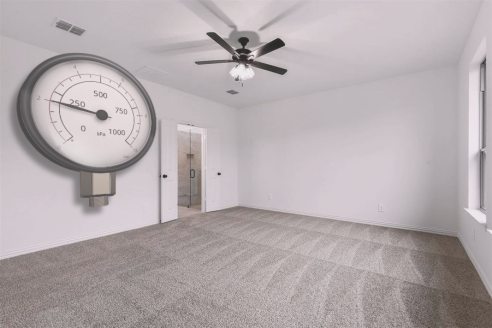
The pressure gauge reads 200 kPa
